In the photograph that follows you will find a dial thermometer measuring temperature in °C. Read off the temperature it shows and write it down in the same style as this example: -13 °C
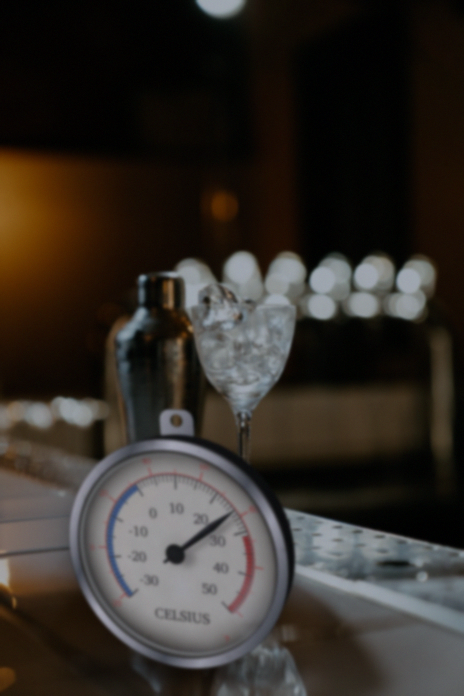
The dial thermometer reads 25 °C
